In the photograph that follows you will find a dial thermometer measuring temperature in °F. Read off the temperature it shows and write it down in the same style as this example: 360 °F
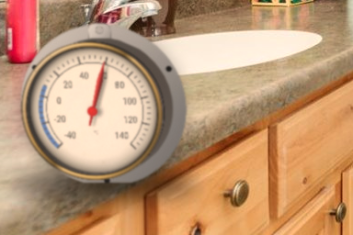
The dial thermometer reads 60 °F
